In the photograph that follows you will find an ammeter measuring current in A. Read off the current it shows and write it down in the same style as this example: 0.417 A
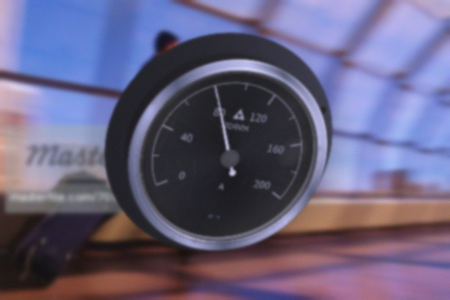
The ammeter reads 80 A
